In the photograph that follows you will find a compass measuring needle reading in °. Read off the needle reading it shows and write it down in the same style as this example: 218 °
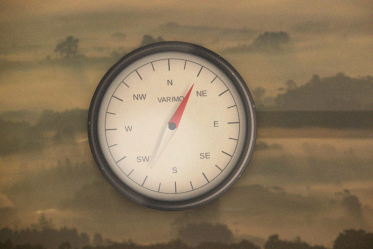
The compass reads 30 °
